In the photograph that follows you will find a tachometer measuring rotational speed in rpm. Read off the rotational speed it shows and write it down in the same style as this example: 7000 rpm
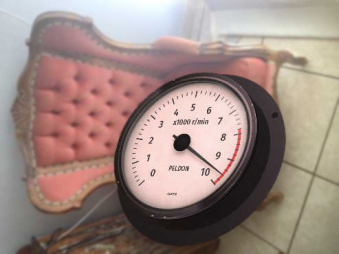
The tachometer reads 9600 rpm
